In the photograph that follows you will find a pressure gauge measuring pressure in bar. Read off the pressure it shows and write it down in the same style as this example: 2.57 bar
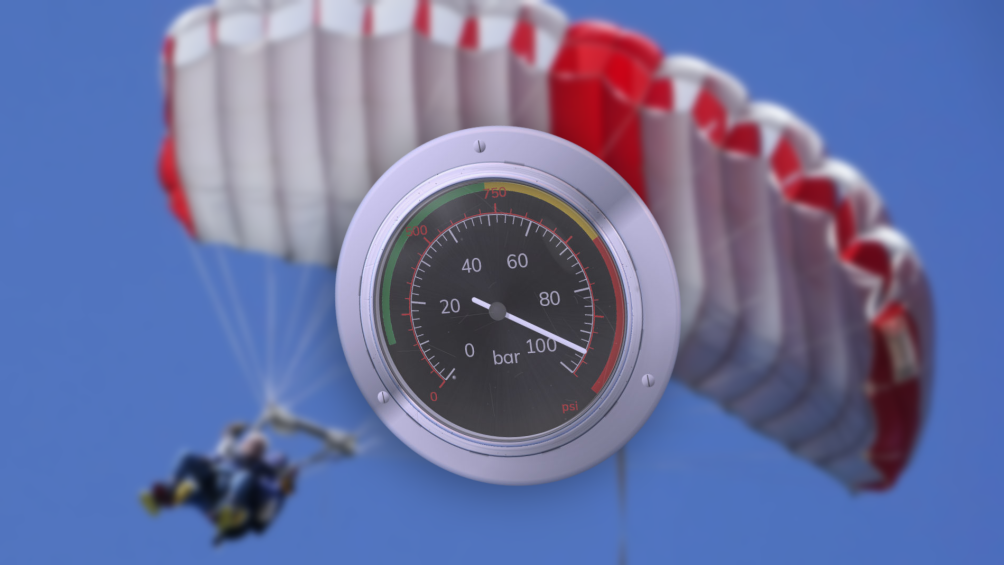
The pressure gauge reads 94 bar
